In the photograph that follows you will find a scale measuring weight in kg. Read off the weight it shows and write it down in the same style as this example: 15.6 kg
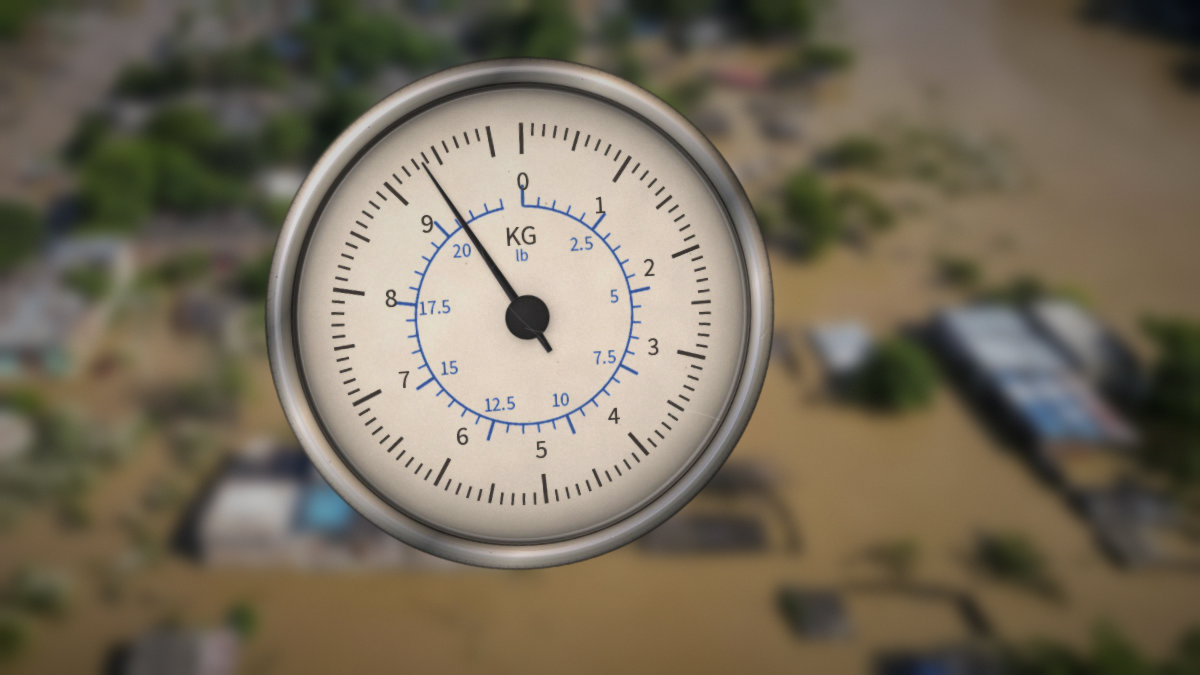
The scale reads 9.35 kg
